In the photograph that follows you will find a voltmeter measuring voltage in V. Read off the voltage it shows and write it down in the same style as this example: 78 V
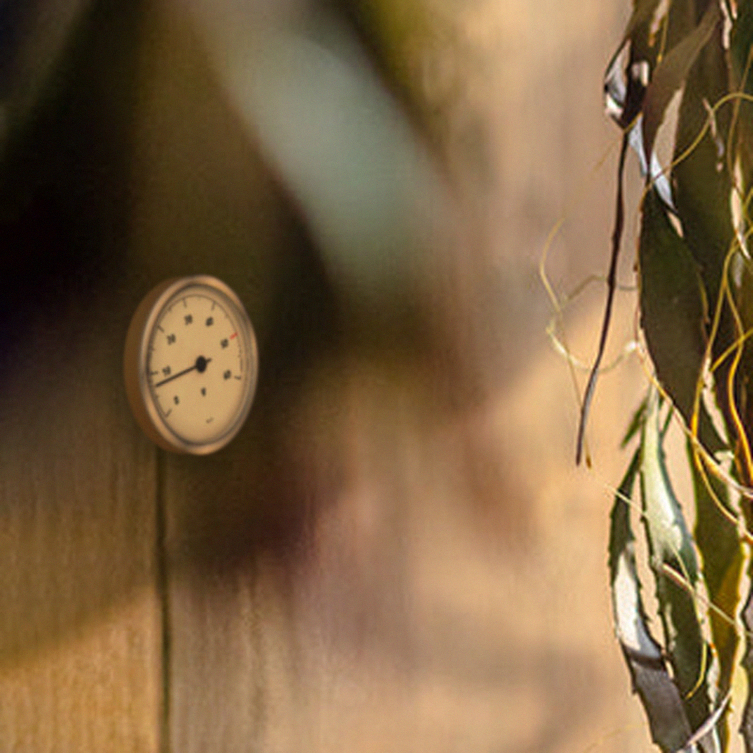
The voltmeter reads 7.5 V
